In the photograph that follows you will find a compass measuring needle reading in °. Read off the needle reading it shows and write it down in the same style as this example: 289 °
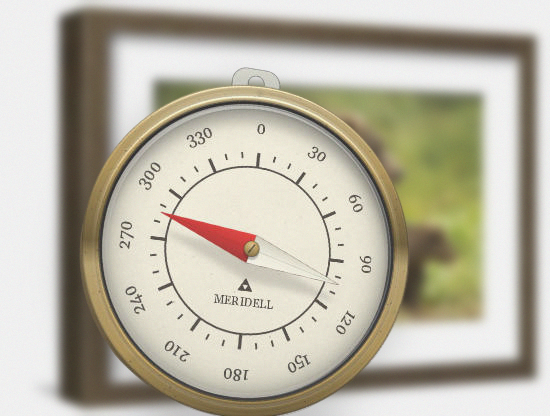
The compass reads 285 °
